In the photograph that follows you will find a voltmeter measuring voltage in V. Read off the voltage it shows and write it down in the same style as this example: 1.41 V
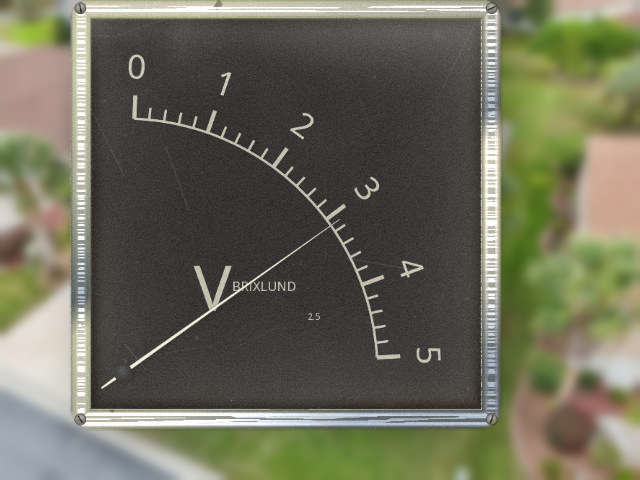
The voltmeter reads 3.1 V
